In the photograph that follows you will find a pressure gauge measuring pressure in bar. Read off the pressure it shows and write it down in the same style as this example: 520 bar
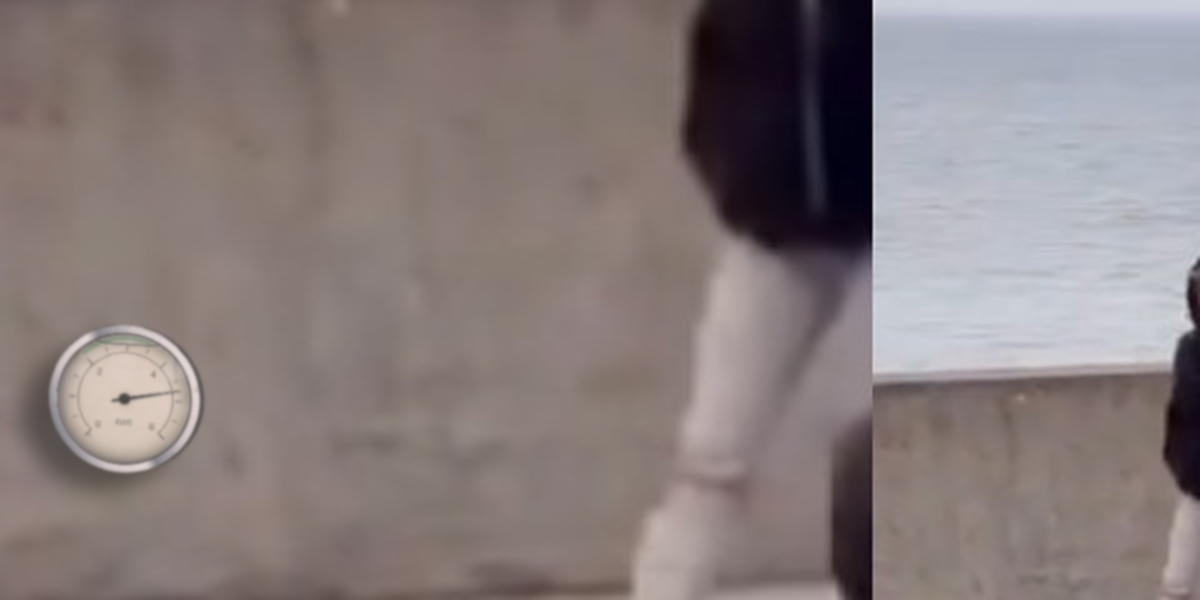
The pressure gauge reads 4.75 bar
